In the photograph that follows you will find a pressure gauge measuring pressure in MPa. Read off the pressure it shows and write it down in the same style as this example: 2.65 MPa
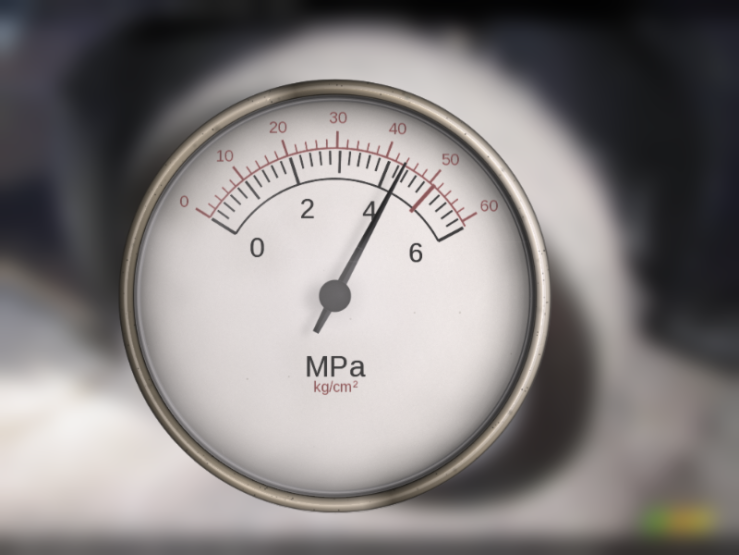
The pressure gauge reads 4.3 MPa
